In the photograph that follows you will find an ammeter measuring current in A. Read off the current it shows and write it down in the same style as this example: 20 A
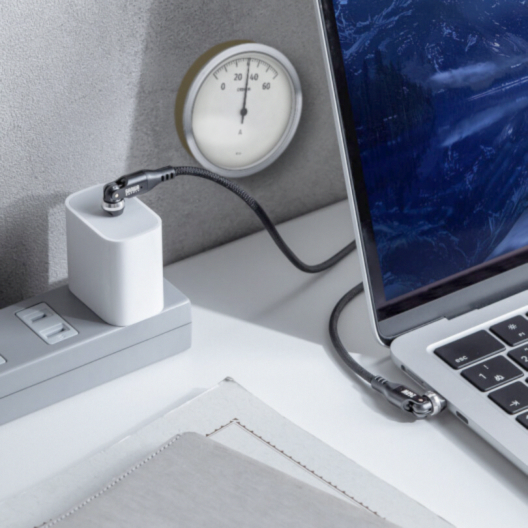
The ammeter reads 30 A
